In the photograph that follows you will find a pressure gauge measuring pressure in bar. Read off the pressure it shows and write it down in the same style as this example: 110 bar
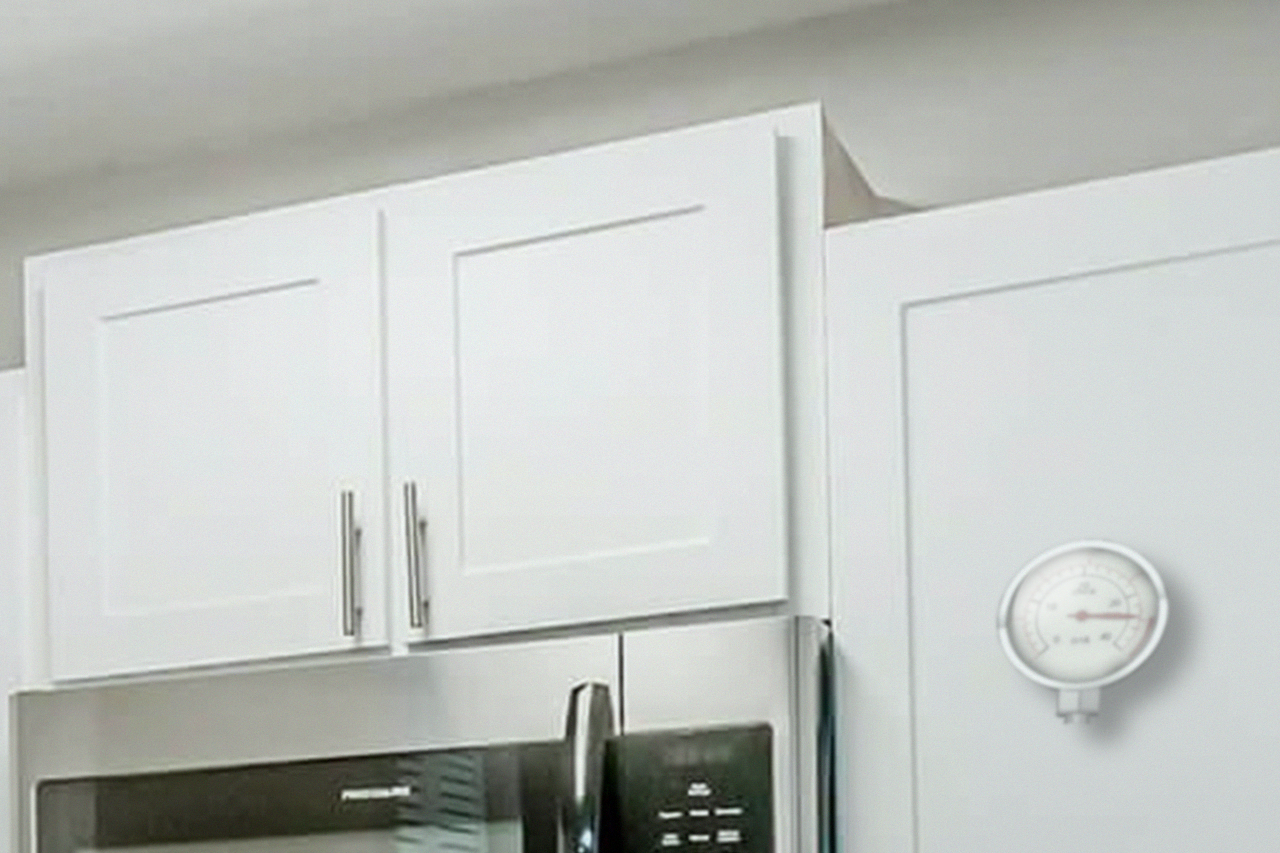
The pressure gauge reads 34 bar
